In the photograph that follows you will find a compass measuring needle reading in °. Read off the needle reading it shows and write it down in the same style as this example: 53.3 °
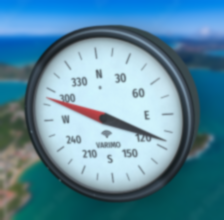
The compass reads 292.5 °
